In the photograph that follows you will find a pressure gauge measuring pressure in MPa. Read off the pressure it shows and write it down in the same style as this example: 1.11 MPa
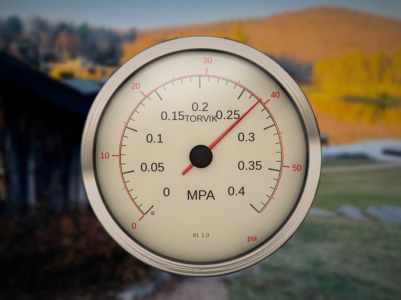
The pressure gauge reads 0.27 MPa
